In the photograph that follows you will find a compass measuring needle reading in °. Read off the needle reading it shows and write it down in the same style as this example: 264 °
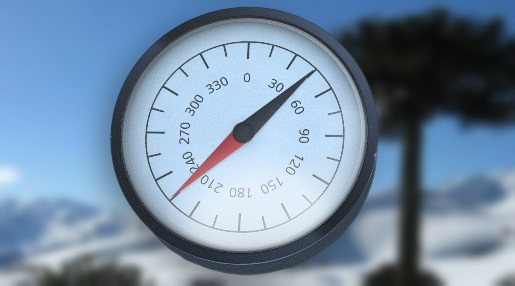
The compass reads 225 °
